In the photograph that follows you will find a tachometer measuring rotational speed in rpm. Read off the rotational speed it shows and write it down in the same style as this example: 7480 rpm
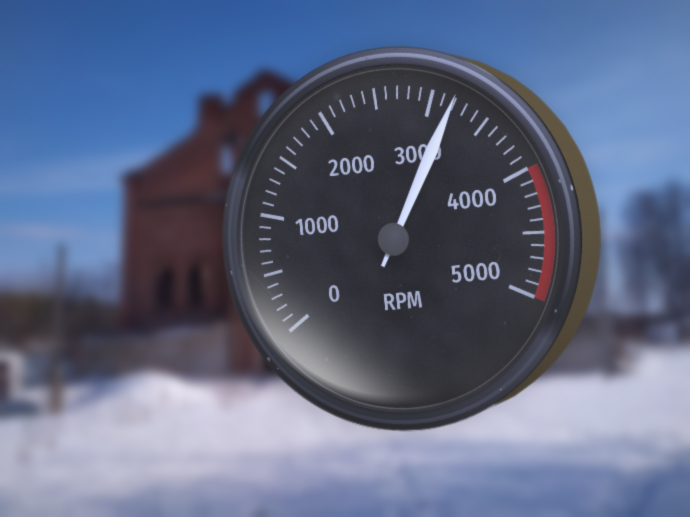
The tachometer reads 3200 rpm
